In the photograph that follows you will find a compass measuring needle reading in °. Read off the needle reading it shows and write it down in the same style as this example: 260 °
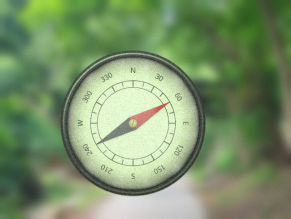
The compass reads 60 °
